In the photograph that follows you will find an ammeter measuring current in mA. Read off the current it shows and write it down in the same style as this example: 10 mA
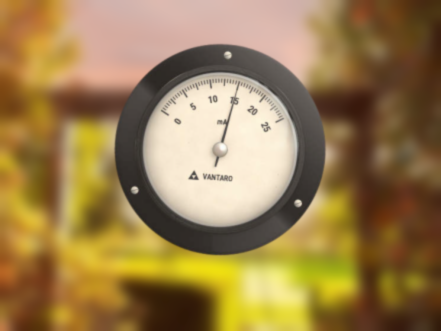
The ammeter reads 15 mA
